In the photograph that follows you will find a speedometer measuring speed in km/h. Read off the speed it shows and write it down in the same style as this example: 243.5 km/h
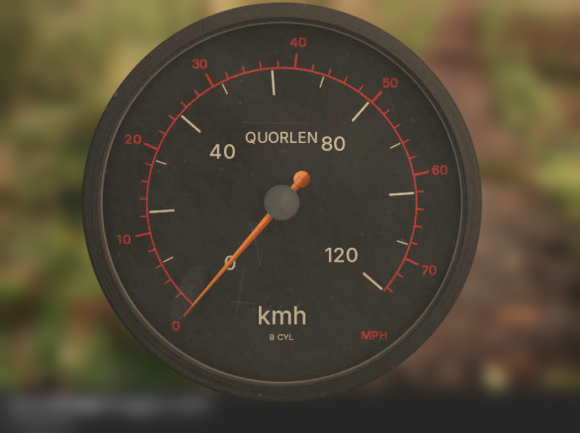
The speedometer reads 0 km/h
